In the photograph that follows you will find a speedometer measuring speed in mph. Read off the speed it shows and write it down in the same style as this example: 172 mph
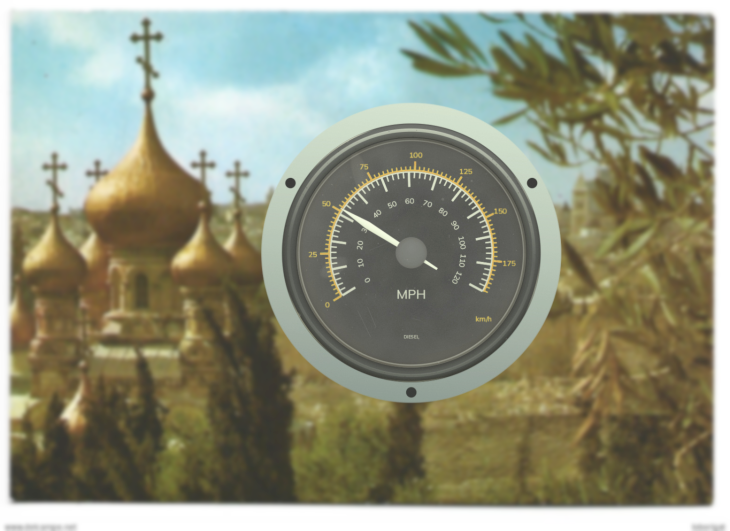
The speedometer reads 32 mph
